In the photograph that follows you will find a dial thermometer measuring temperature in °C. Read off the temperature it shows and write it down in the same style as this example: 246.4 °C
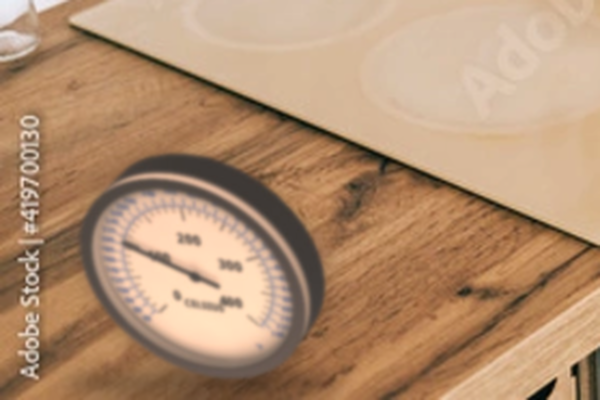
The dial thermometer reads 100 °C
